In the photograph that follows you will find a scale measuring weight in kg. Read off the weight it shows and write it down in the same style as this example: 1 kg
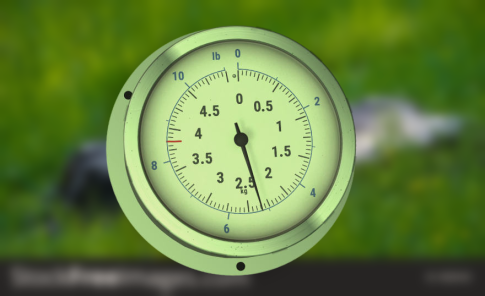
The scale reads 2.35 kg
